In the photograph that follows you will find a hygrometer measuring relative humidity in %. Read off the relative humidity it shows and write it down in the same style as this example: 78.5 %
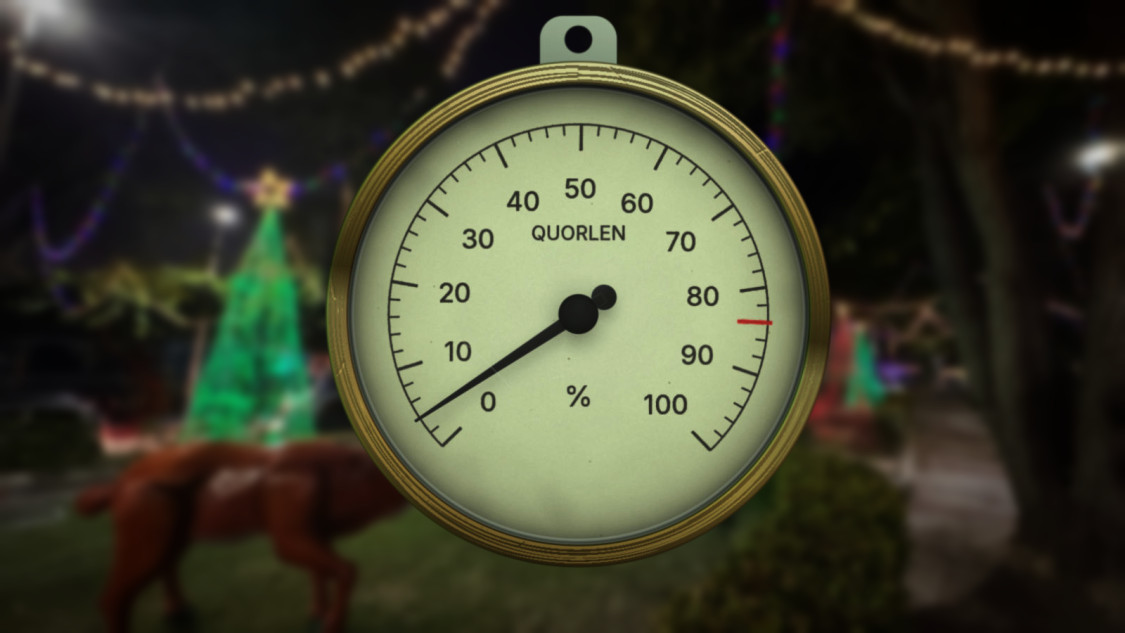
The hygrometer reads 4 %
